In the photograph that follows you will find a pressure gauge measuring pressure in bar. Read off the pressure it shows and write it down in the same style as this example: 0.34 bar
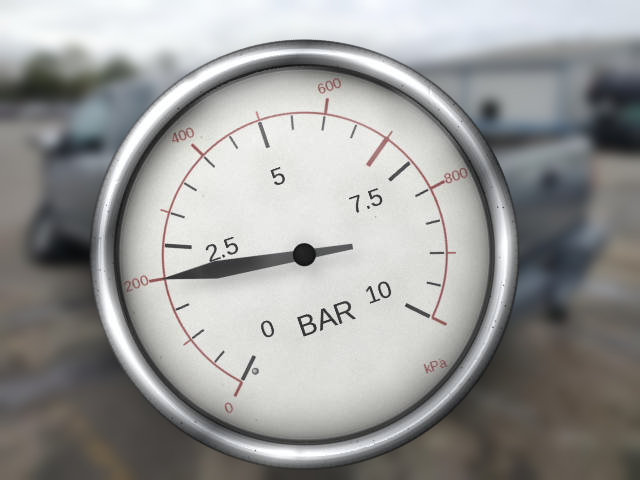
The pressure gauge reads 2 bar
